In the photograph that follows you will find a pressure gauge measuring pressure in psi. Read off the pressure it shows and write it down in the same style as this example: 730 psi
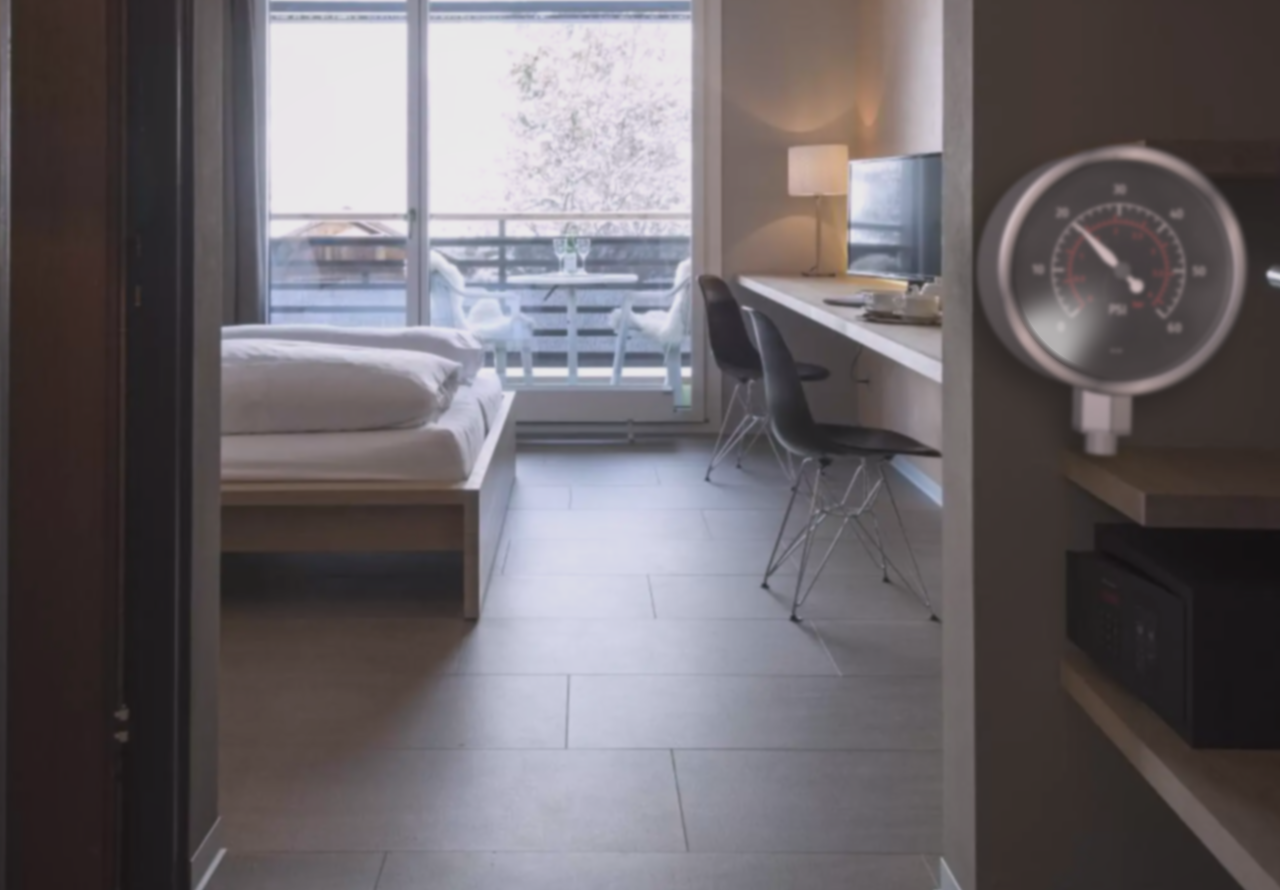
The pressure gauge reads 20 psi
